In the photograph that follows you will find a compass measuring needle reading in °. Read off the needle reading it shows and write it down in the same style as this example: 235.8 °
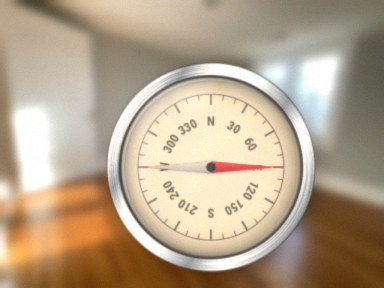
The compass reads 90 °
